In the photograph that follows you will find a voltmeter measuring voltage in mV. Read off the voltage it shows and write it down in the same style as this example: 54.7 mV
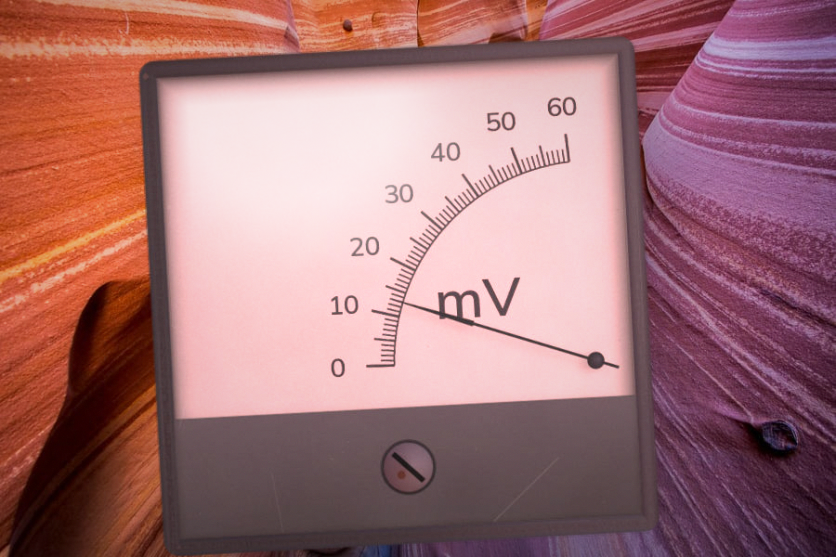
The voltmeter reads 13 mV
